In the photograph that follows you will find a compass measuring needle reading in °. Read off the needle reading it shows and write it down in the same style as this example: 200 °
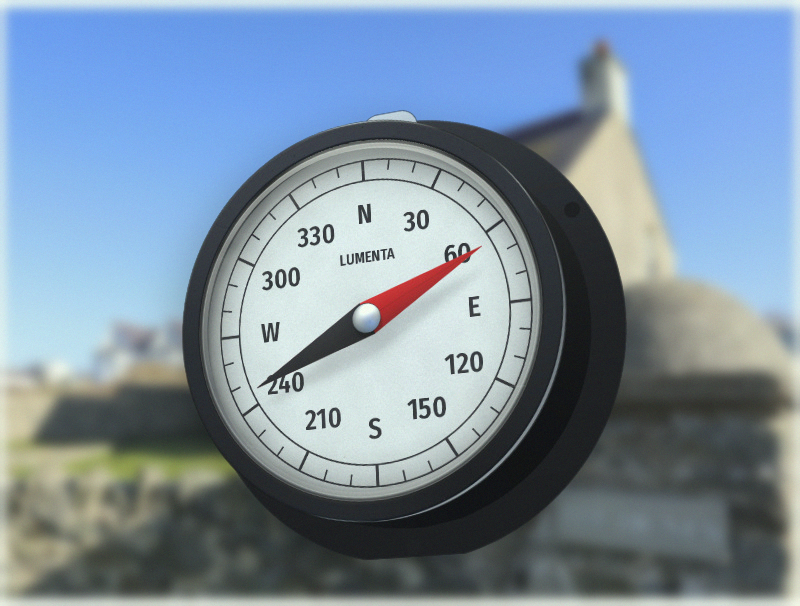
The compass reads 65 °
